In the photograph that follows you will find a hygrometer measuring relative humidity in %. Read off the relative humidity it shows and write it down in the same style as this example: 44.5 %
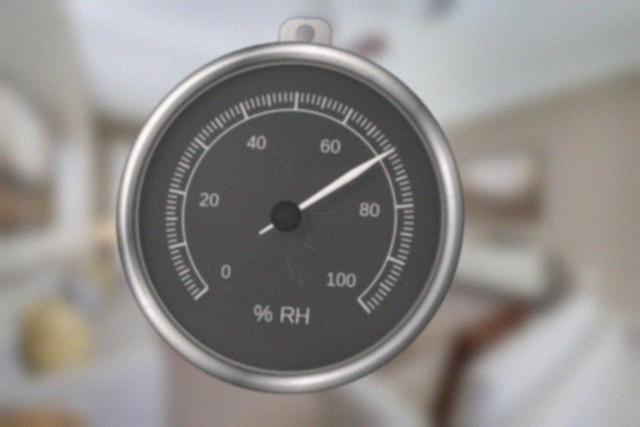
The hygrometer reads 70 %
